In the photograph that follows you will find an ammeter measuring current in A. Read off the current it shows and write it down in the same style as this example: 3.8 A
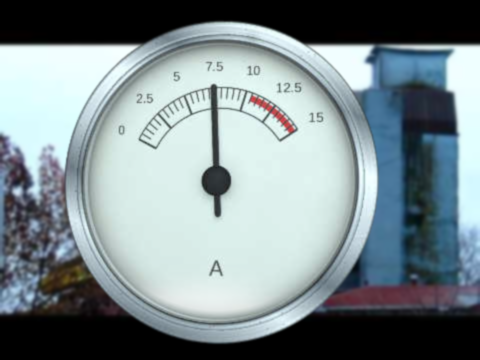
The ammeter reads 7.5 A
